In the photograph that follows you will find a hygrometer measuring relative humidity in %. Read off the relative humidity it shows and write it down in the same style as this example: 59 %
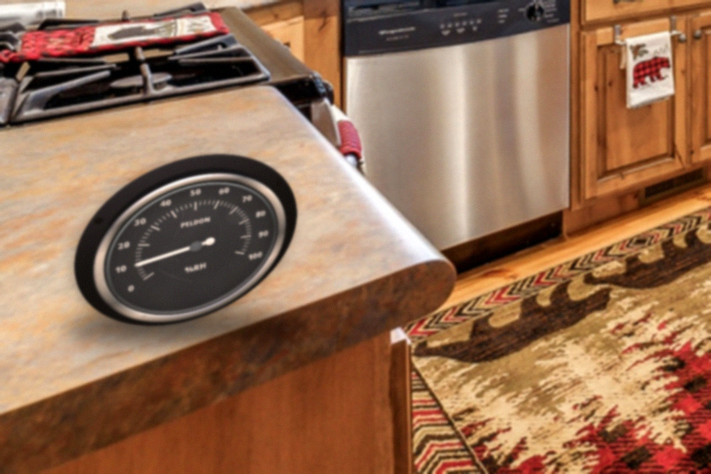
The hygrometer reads 10 %
